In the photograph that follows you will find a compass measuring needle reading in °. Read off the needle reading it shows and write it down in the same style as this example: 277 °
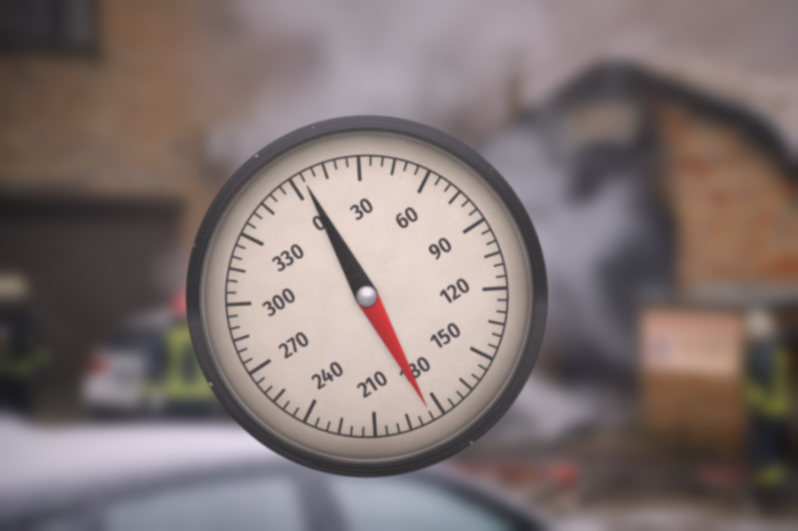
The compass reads 185 °
